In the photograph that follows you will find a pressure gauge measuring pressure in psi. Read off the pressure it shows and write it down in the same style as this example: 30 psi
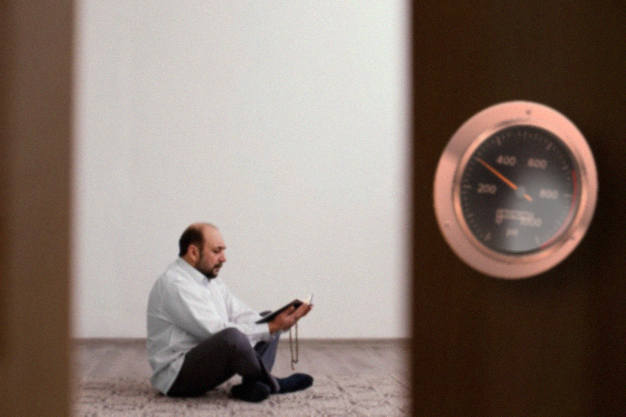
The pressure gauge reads 300 psi
